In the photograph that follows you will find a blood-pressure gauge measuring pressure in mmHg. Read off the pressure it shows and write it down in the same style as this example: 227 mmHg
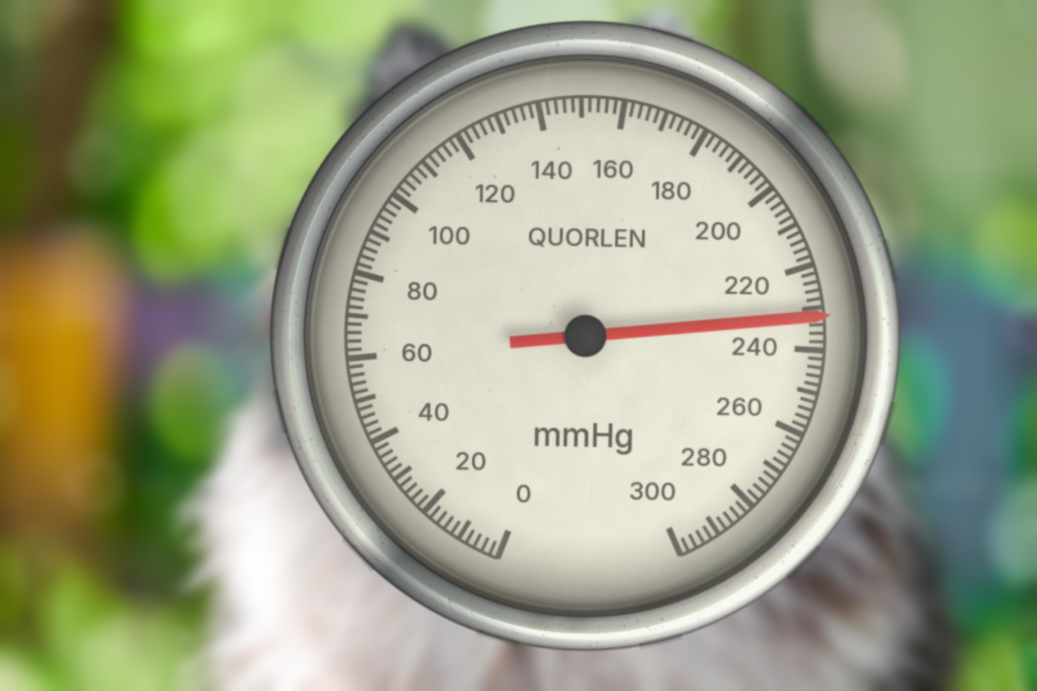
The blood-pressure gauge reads 232 mmHg
